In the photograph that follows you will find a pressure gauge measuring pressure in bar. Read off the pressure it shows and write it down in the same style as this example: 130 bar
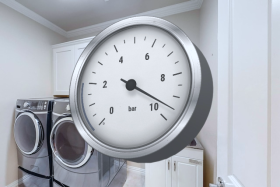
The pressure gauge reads 9.5 bar
